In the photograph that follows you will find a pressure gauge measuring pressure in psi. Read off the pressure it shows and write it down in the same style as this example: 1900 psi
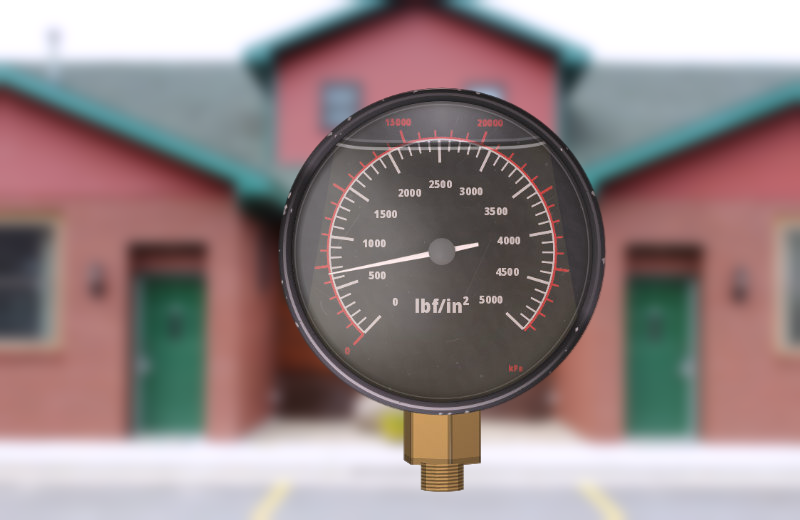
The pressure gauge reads 650 psi
